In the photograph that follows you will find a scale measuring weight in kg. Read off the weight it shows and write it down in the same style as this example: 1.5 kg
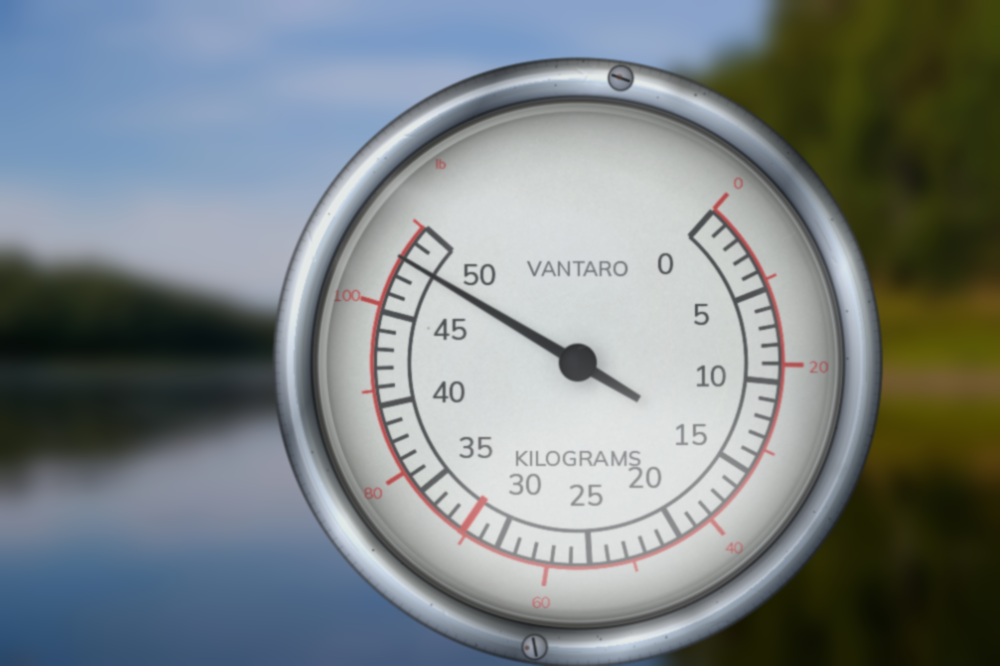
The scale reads 48 kg
